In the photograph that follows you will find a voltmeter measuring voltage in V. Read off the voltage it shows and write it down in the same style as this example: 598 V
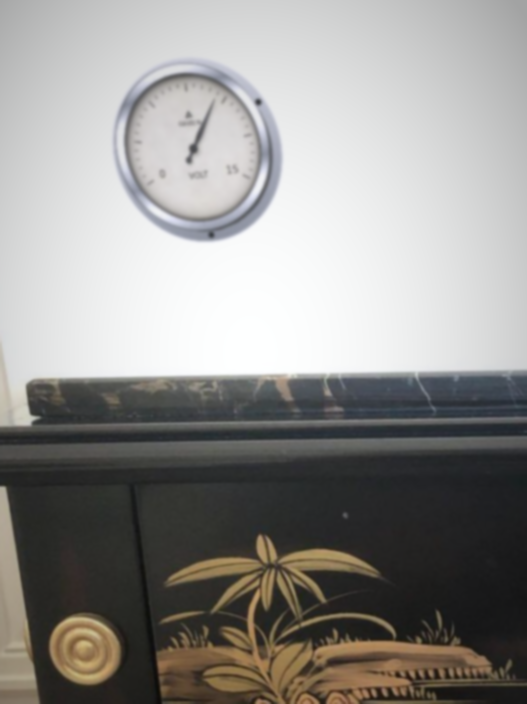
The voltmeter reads 9.5 V
